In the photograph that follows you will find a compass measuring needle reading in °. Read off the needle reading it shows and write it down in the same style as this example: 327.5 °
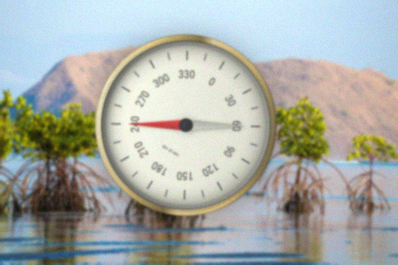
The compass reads 240 °
